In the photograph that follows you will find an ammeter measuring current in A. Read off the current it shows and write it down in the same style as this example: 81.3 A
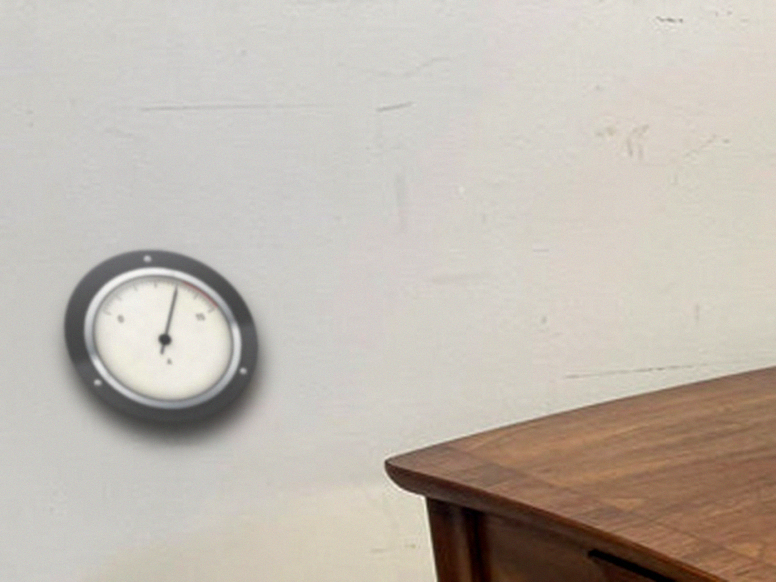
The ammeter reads 10 A
